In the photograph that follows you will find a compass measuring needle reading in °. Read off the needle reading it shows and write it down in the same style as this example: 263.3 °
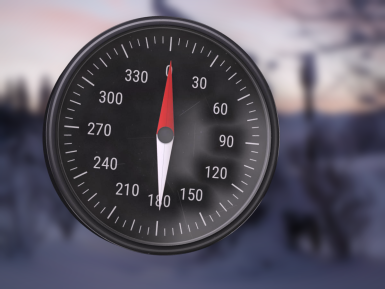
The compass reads 0 °
